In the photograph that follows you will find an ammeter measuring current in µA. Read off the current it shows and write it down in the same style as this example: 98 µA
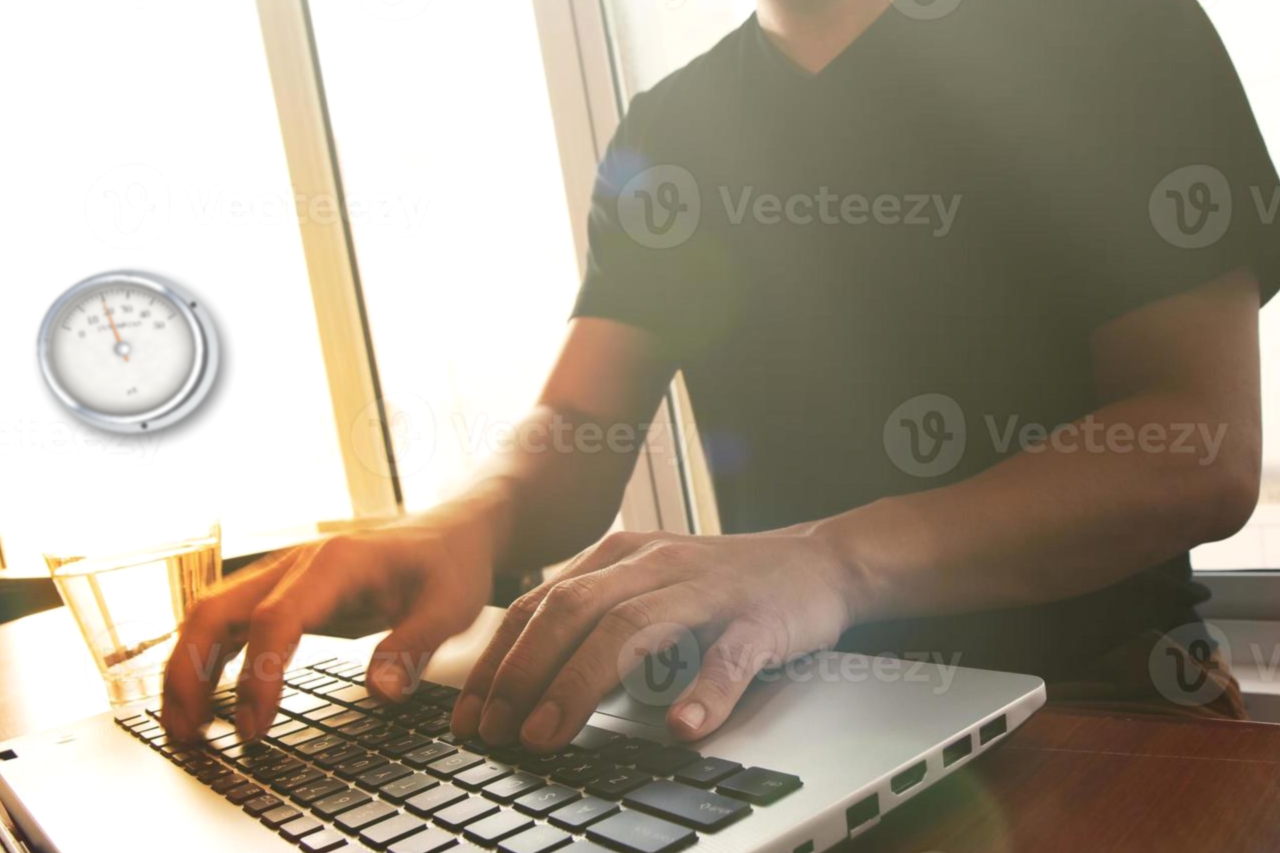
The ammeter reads 20 µA
